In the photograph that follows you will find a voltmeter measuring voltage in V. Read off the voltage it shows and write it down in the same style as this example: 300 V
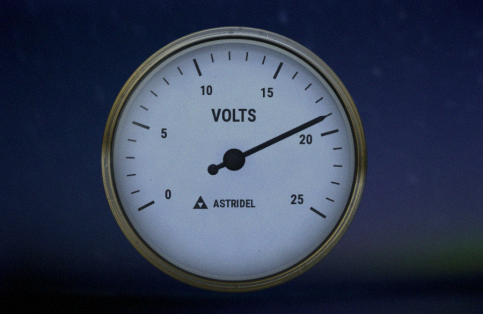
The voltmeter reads 19 V
